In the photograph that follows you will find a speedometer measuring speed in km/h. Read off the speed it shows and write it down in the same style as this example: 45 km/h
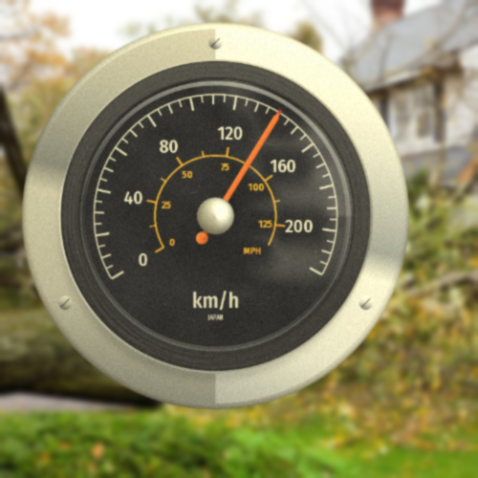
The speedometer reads 140 km/h
